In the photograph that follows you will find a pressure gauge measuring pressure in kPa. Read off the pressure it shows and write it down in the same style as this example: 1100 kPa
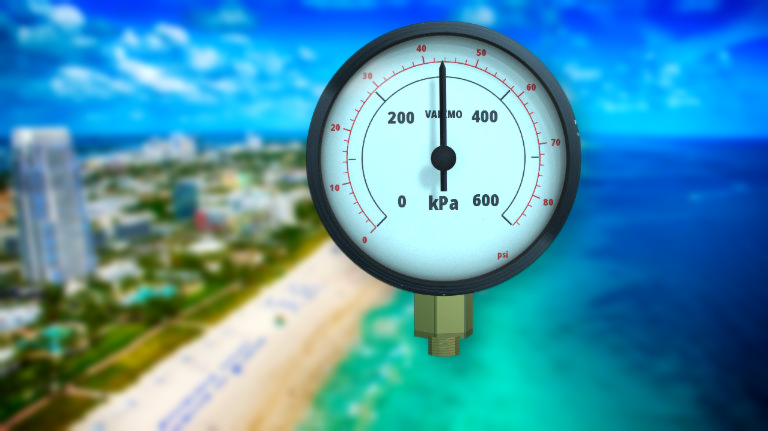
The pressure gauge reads 300 kPa
